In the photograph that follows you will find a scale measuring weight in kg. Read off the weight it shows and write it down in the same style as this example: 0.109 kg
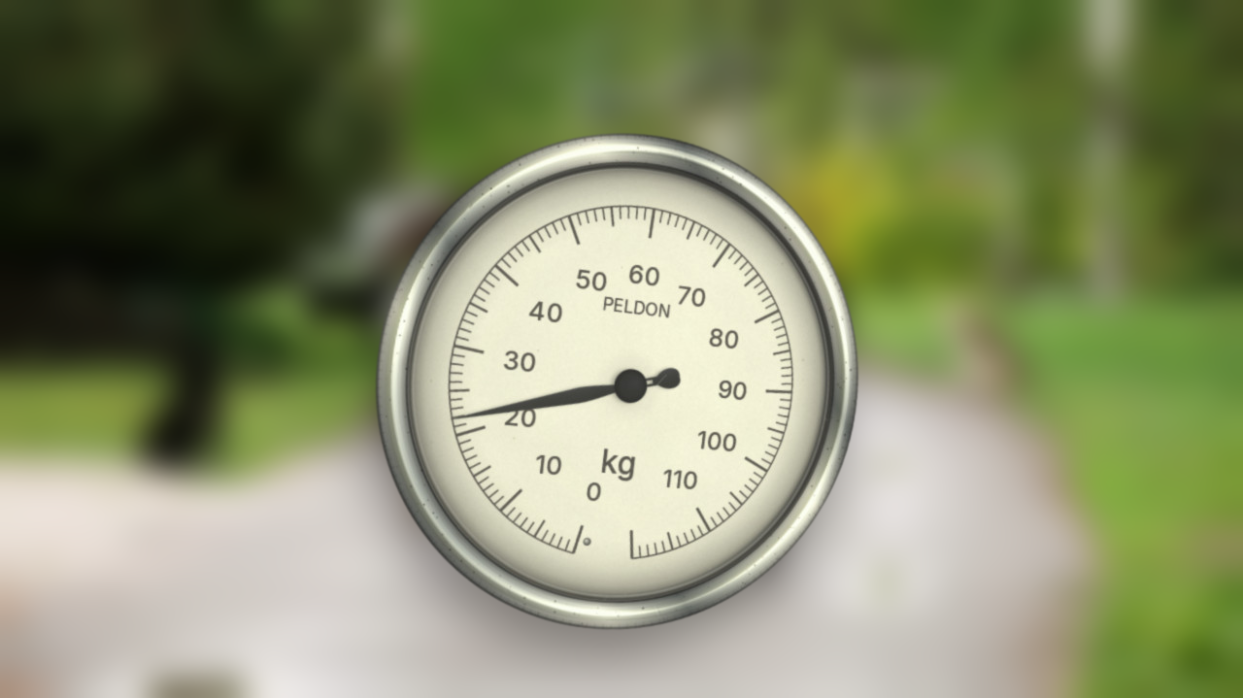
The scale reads 22 kg
